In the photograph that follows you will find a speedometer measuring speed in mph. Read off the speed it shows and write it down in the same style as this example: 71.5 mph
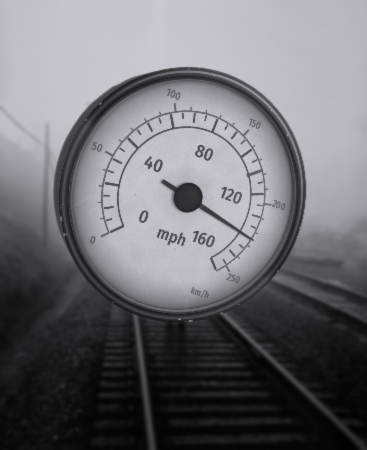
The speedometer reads 140 mph
